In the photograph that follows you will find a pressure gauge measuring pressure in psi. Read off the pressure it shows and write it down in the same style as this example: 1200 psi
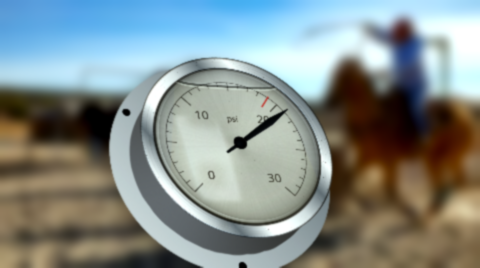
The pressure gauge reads 21 psi
